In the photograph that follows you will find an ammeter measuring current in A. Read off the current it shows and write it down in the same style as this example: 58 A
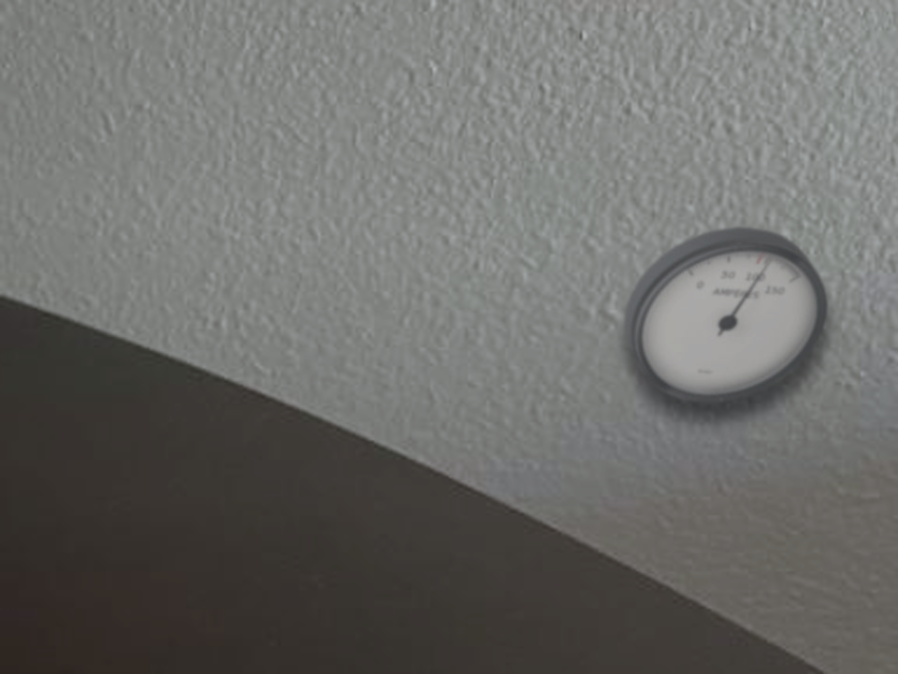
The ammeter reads 100 A
